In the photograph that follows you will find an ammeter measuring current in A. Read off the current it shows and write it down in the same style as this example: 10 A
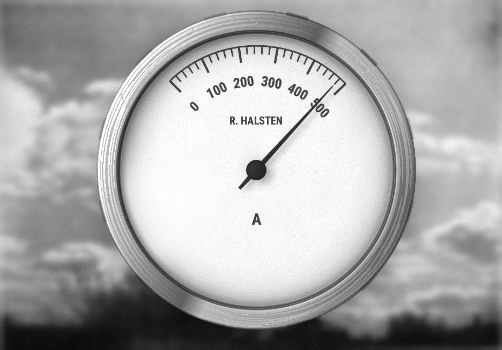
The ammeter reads 480 A
